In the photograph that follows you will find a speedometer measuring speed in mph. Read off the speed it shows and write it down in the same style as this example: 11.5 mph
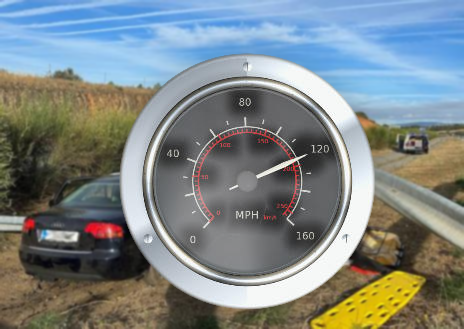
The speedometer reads 120 mph
